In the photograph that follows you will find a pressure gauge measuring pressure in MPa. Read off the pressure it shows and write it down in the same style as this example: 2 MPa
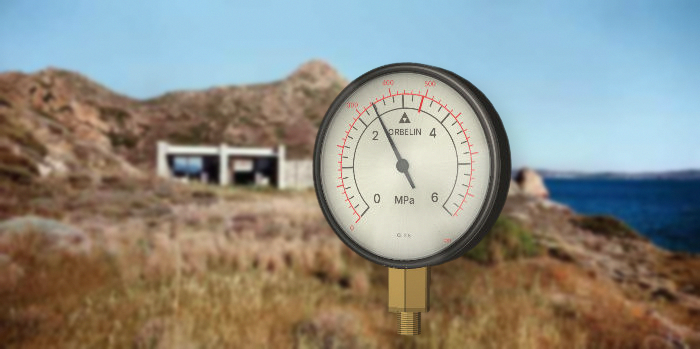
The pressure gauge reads 2.4 MPa
